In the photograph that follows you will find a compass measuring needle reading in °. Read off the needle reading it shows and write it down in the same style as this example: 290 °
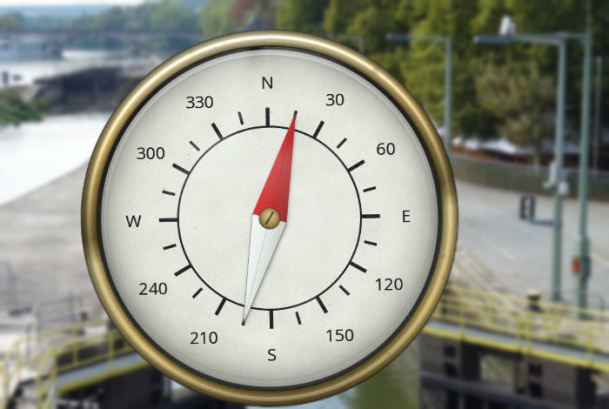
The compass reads 15 °
